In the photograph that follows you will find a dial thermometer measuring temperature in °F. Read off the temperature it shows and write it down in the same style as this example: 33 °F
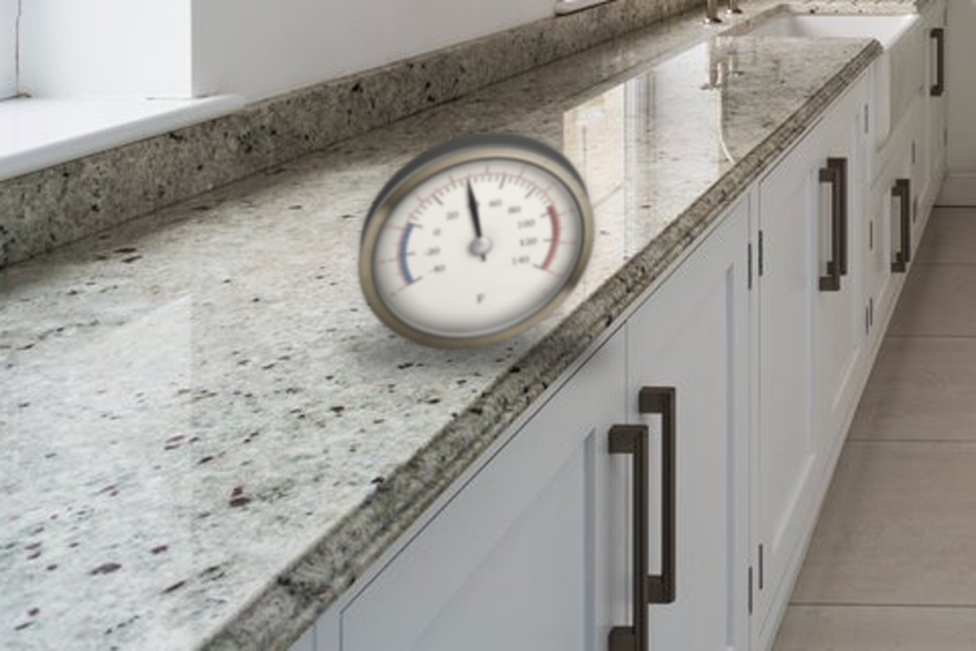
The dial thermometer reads 40 °F
